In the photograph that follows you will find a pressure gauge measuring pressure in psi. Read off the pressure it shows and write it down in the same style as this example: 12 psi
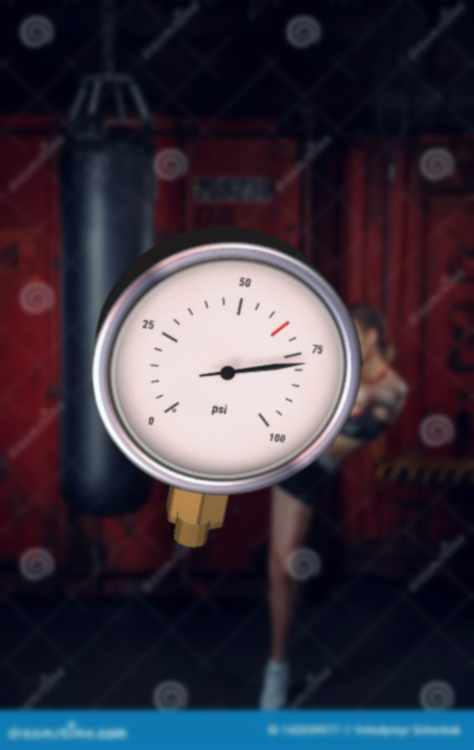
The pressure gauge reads 77.5 psi
